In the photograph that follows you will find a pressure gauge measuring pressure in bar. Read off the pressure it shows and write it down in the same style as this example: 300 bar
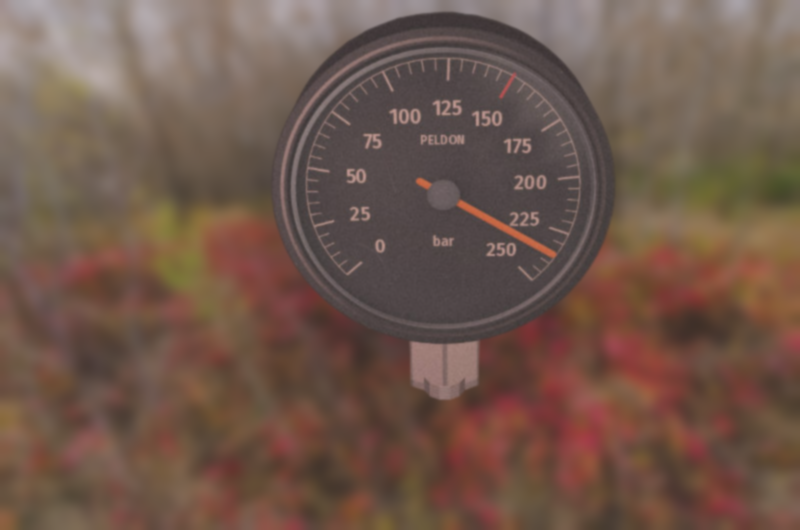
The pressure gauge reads 235 bar
